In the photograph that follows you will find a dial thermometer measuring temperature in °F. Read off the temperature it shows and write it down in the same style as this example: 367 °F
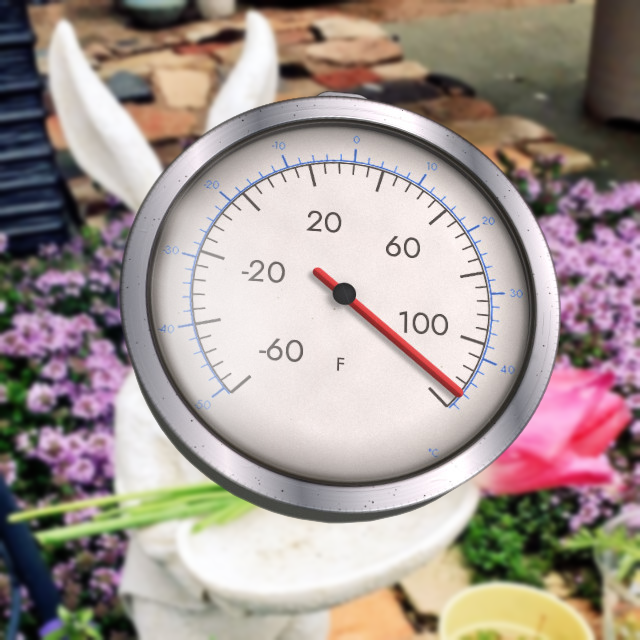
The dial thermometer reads 116 °F
